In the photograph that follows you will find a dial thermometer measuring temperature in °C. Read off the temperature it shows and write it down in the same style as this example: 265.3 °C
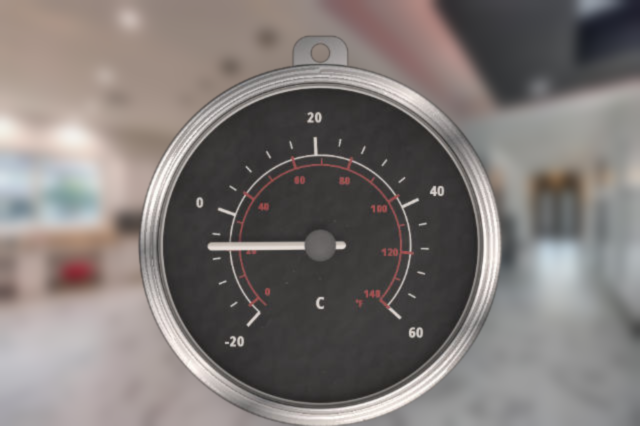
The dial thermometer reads -6 °C
